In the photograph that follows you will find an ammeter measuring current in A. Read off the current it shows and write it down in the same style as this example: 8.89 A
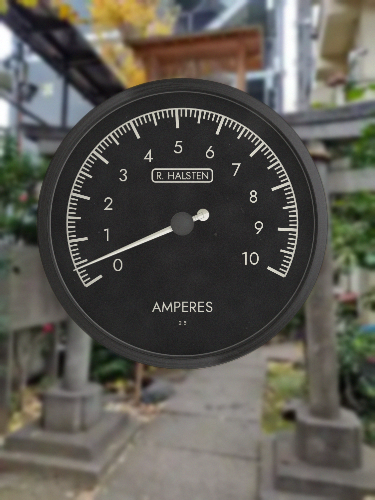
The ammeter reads 0.4 A
